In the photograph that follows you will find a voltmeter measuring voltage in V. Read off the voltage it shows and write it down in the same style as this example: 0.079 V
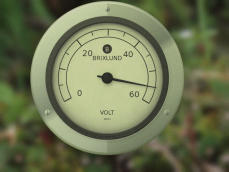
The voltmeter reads 55 V
